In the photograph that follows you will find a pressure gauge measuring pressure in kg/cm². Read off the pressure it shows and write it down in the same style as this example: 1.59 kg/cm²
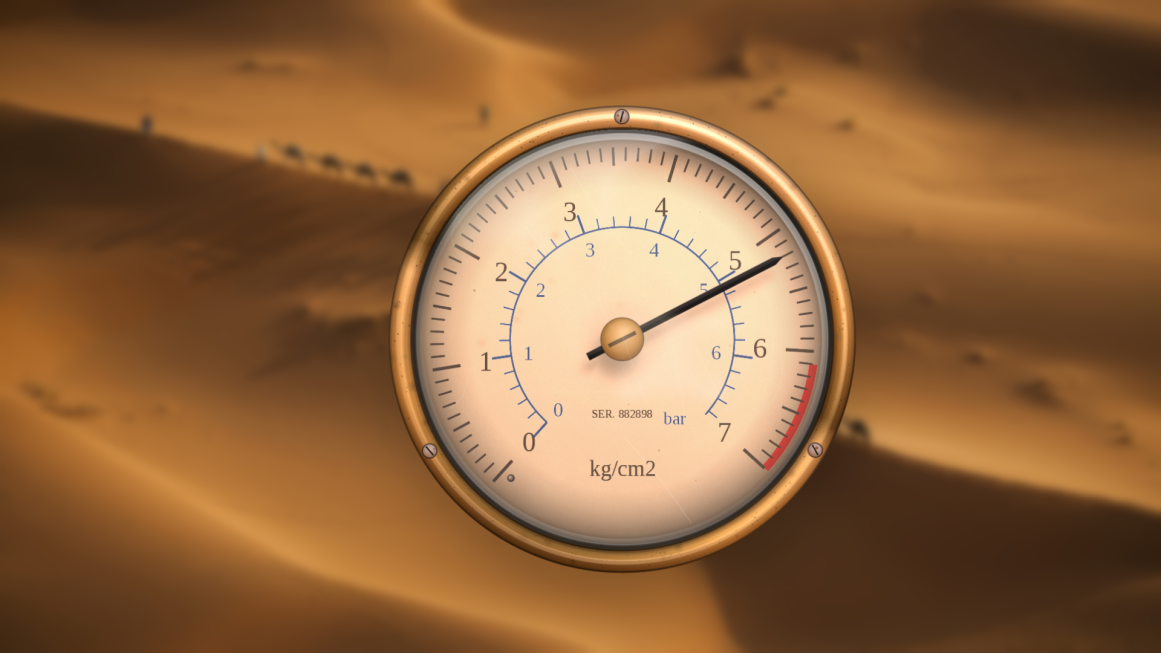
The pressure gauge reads 5.2 kg/cm²
